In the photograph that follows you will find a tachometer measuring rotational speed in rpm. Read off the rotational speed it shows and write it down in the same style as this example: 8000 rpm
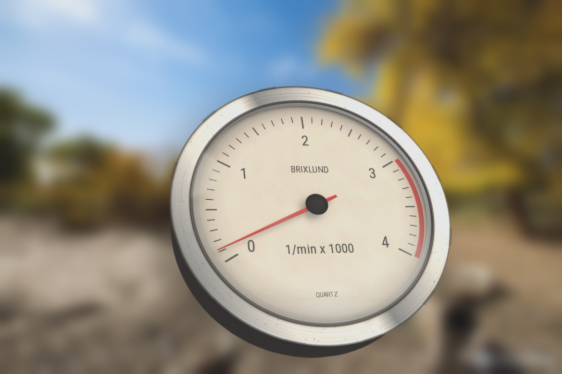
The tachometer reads 100 rpm
